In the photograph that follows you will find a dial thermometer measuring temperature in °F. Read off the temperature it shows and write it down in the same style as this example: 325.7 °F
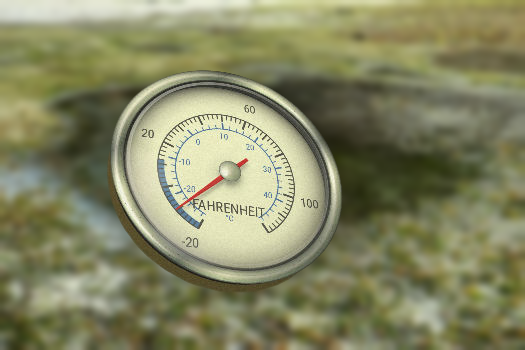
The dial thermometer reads -10 °F
